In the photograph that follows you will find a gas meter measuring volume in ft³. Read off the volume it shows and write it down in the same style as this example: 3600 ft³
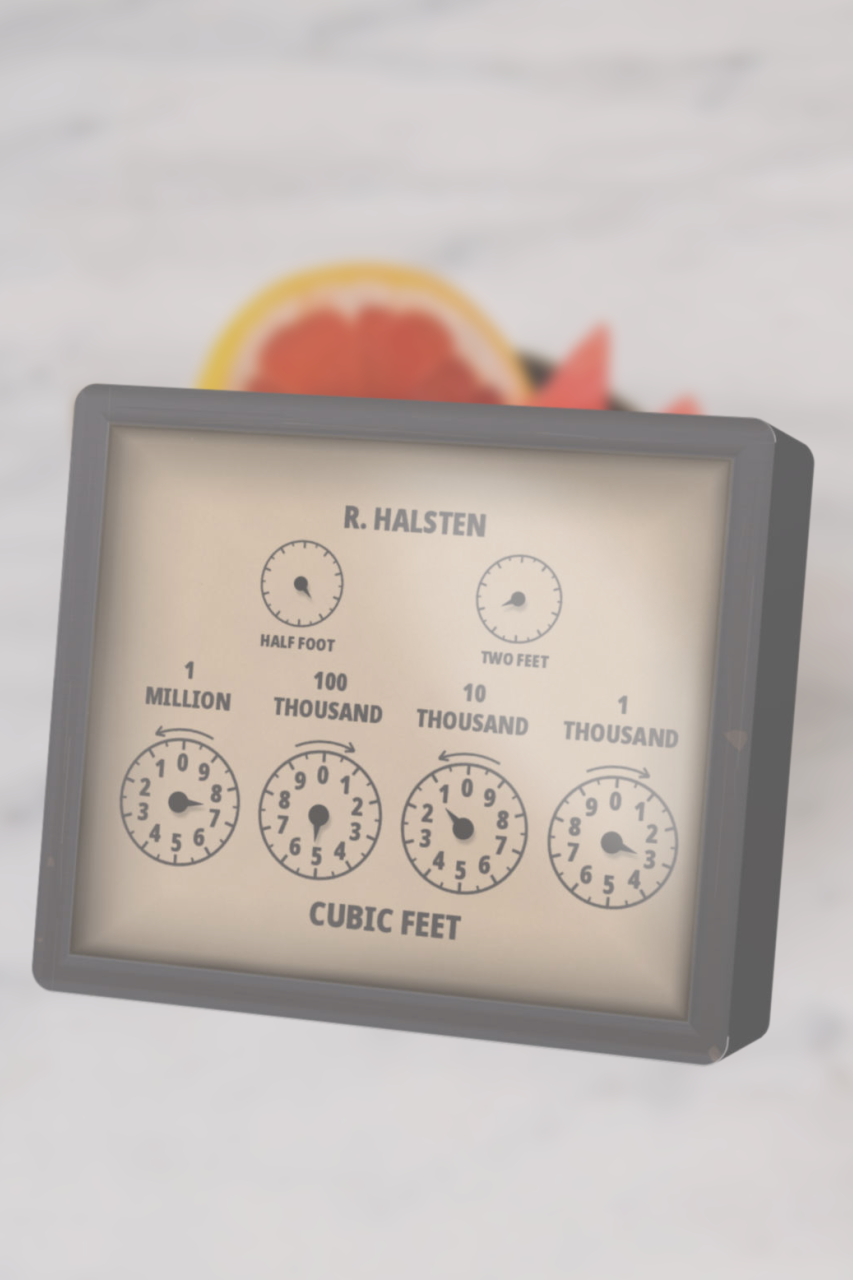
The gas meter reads 751300 ft³
